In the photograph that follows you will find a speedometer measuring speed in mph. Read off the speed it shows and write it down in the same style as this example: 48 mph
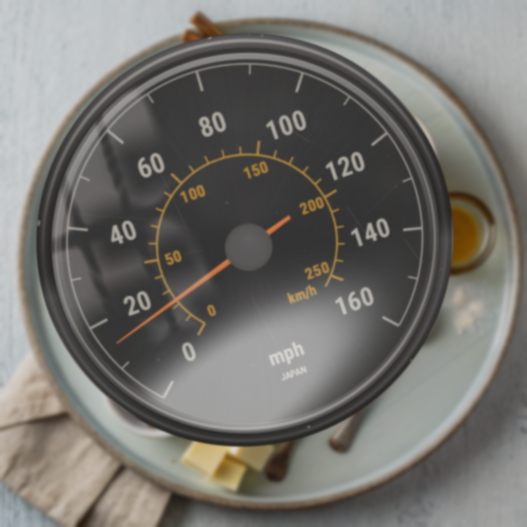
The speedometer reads 15 mph
